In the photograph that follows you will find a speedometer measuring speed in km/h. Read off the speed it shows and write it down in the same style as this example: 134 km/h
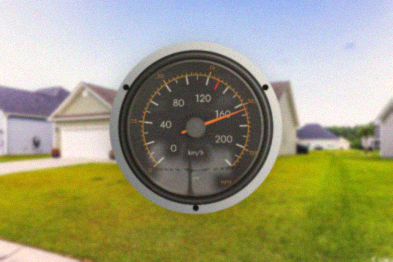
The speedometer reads 165 km/h
